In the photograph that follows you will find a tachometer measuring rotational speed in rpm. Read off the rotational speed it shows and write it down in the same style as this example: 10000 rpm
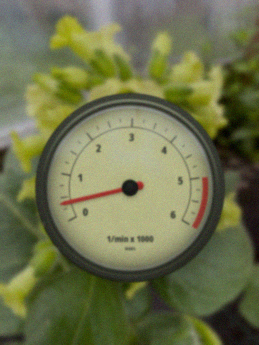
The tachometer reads 375 rpm
